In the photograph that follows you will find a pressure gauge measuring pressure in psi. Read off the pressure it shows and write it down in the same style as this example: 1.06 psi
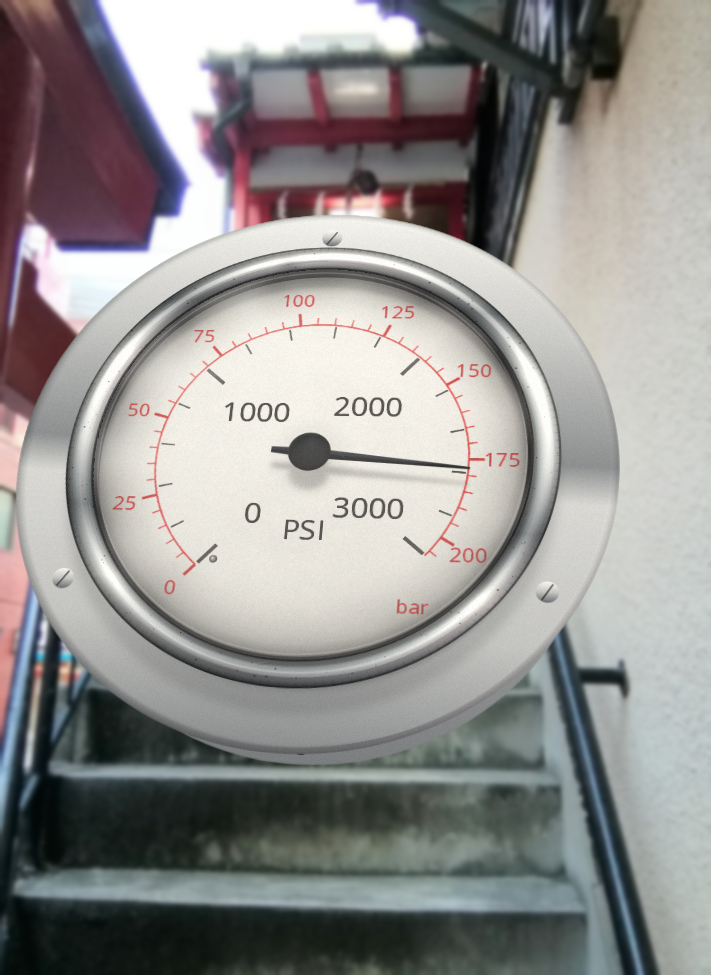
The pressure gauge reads 2600 psi
